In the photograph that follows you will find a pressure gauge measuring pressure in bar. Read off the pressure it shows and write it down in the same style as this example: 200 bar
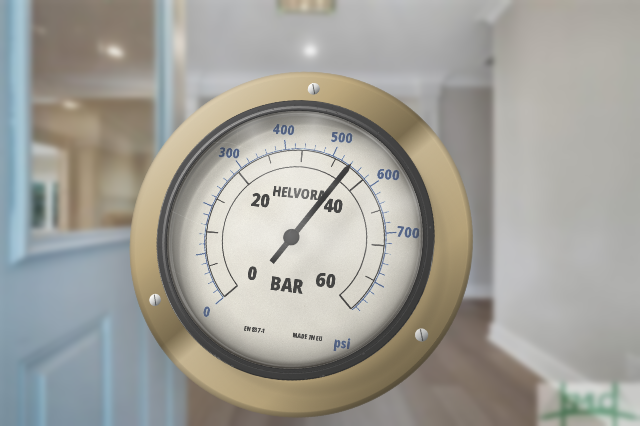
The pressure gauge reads 37.5 bar
